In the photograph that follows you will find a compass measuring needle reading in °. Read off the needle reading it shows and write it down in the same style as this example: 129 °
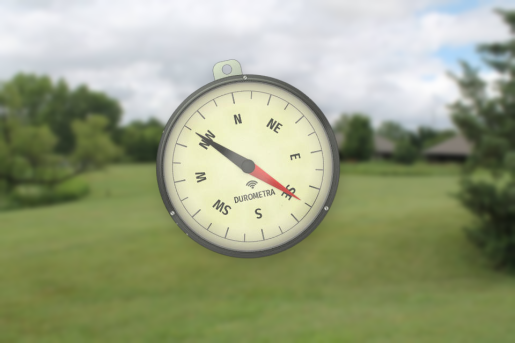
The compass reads 135 °
